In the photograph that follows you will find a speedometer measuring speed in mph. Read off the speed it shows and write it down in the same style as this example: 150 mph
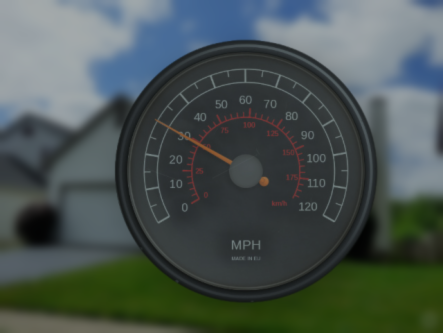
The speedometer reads 30 mph
